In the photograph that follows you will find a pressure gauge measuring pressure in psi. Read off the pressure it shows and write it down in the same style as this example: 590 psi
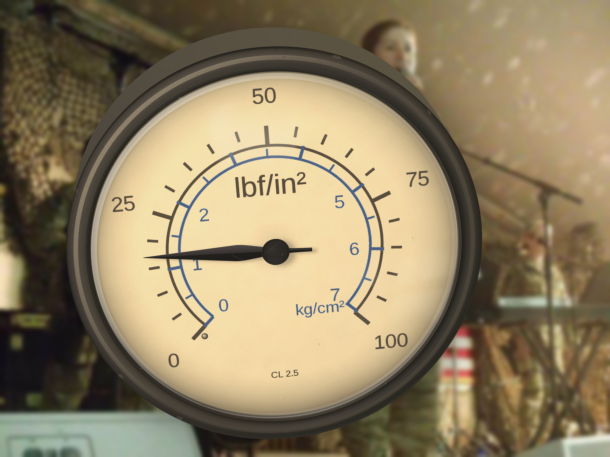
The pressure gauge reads 17.5 psi
